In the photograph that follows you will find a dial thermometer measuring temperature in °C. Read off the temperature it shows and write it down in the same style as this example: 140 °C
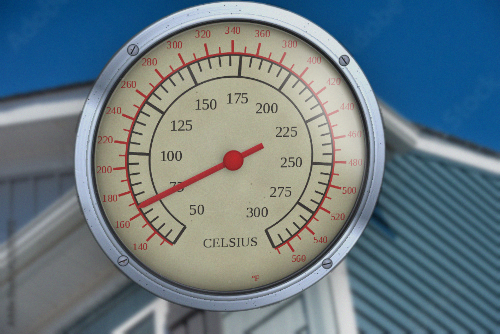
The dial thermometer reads 75 °C
